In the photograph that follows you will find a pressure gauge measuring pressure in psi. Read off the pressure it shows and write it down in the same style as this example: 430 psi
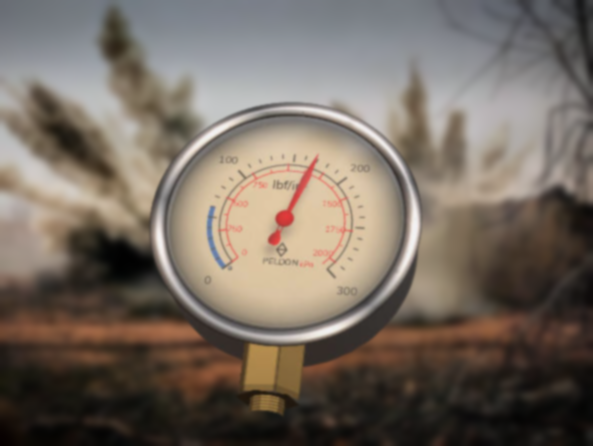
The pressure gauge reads 170 psi
